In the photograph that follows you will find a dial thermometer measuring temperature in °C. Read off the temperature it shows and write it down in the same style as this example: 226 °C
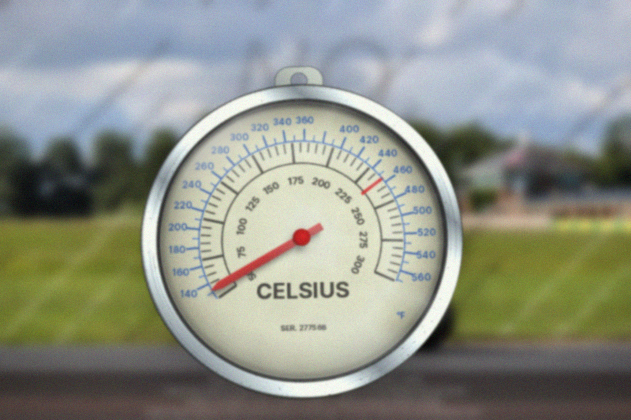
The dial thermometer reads 55 °C
